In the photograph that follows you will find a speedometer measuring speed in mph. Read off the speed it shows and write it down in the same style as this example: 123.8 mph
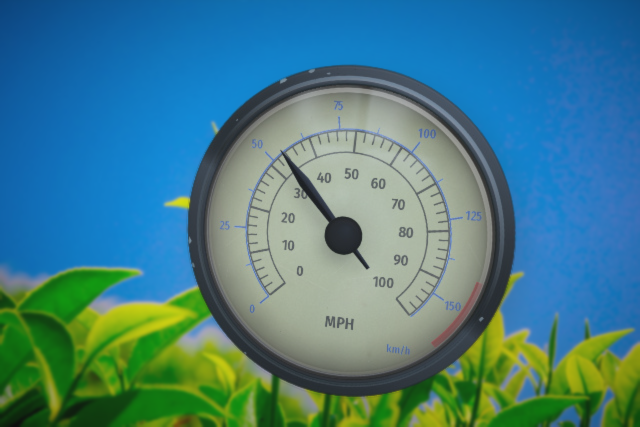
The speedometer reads 34 mph
